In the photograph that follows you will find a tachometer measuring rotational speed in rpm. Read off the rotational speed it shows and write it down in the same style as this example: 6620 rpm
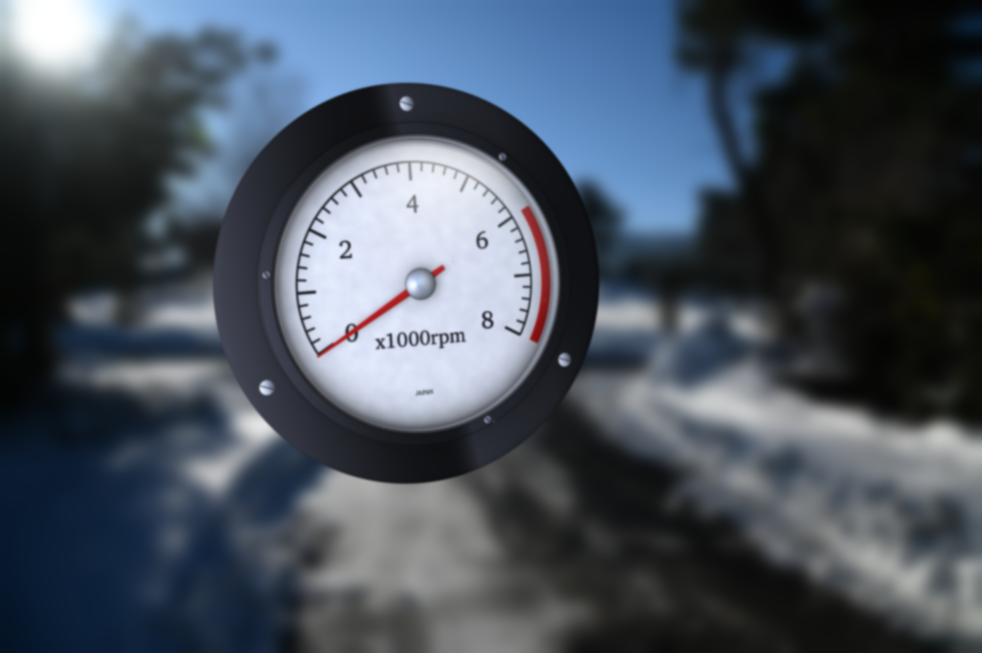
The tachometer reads 0 rpm
